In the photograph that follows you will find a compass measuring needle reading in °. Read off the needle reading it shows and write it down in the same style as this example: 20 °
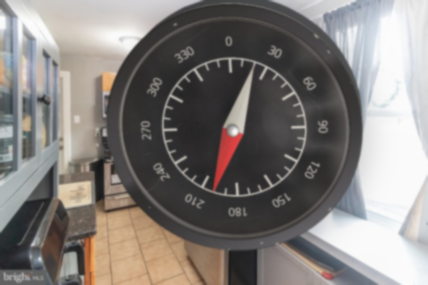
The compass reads 200 °
